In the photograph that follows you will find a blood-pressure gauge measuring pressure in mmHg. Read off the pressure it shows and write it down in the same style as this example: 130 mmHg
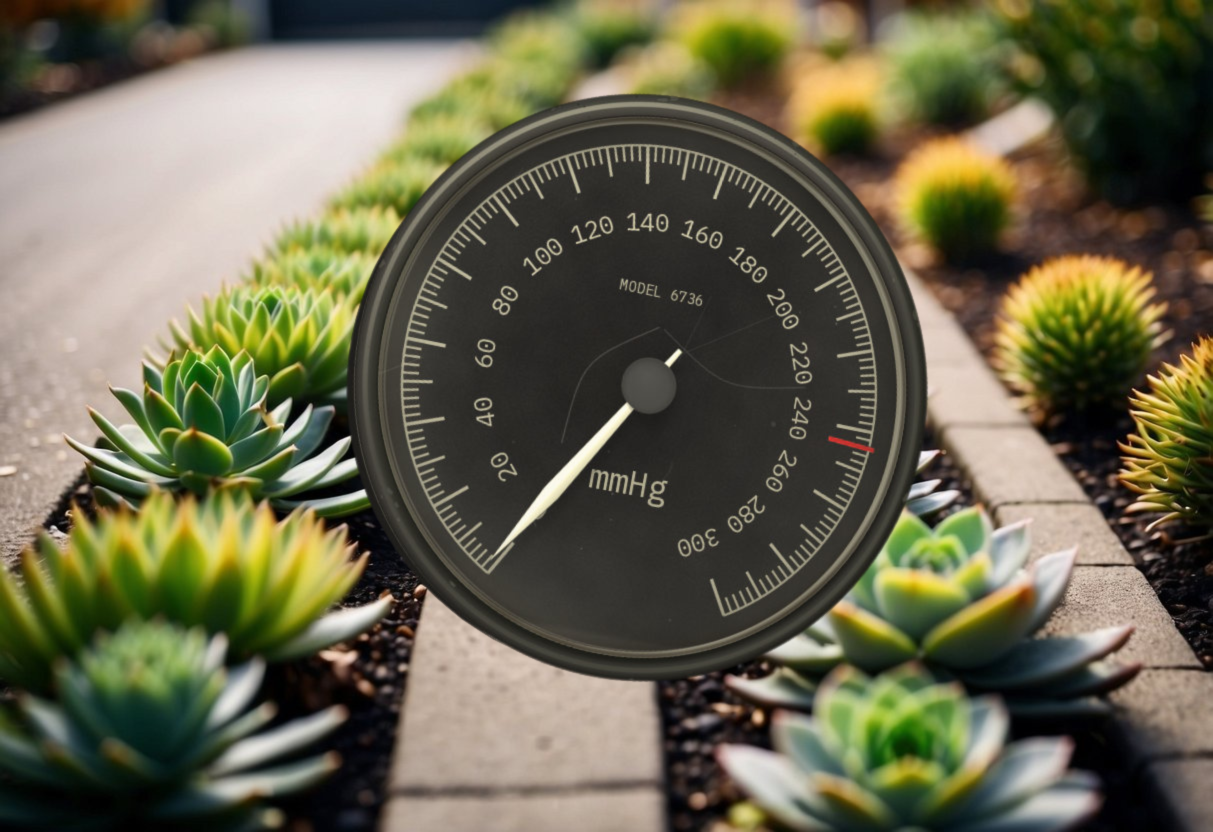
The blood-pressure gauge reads 2 mmHg
